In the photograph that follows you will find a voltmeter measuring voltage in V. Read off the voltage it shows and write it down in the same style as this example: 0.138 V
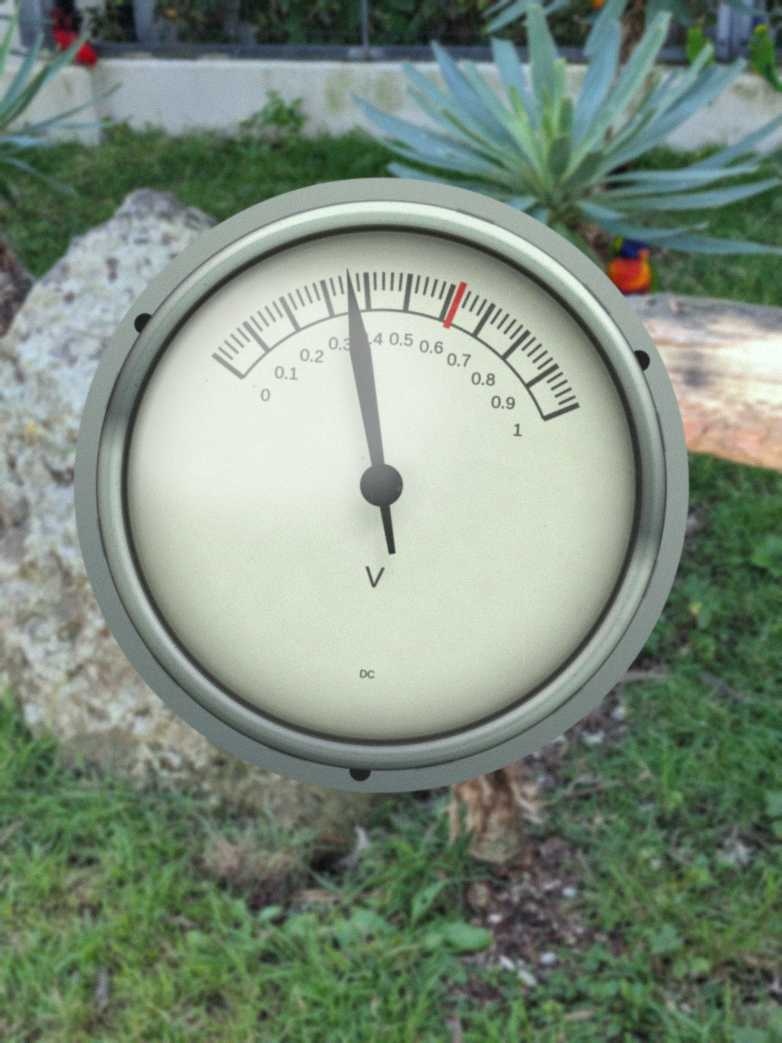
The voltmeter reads 0.36 V
